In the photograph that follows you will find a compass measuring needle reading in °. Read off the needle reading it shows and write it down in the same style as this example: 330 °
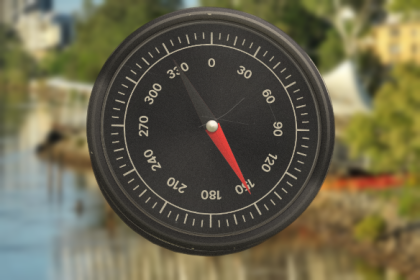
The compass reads 150 °
